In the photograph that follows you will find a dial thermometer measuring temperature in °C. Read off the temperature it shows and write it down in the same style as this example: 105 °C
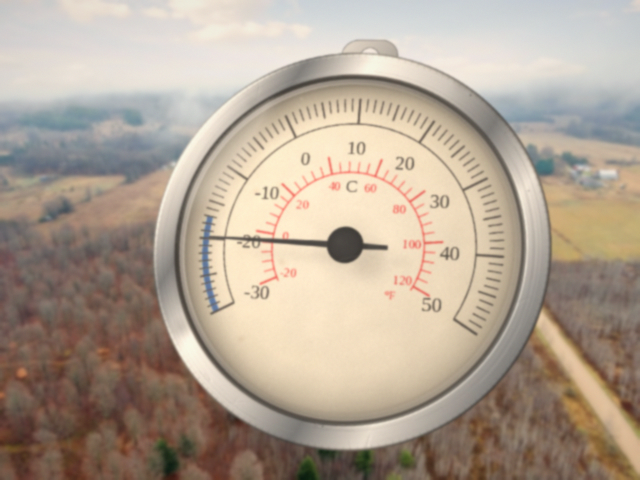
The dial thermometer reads -20 °C
